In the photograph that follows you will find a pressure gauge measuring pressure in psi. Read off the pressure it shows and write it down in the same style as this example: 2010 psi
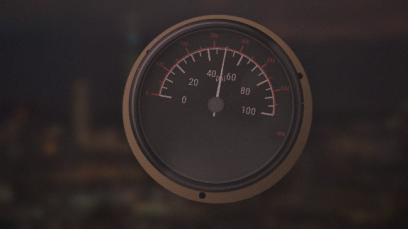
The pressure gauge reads 50 psi
